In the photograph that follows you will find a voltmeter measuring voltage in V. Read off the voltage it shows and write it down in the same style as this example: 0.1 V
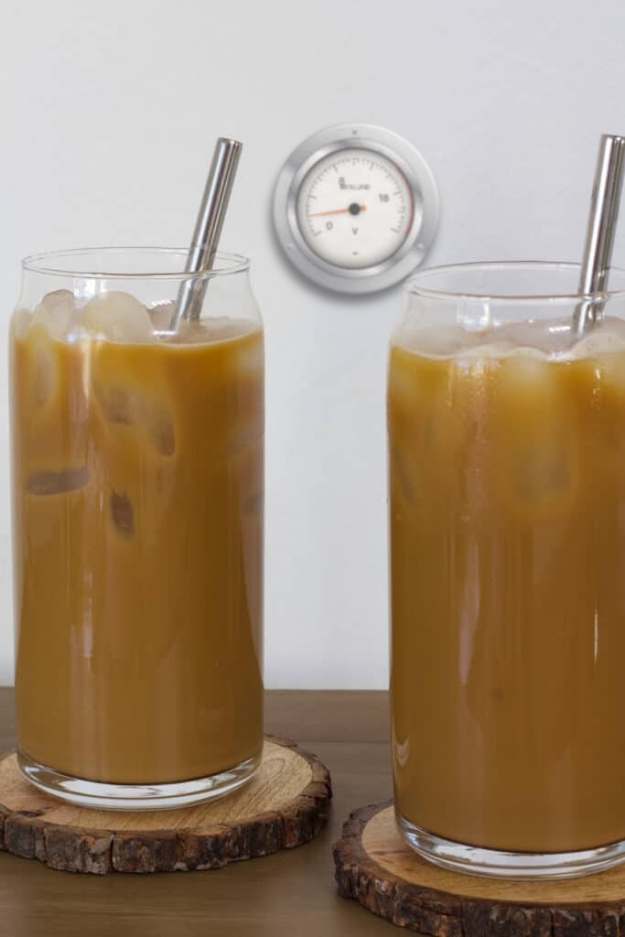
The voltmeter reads 2 V
